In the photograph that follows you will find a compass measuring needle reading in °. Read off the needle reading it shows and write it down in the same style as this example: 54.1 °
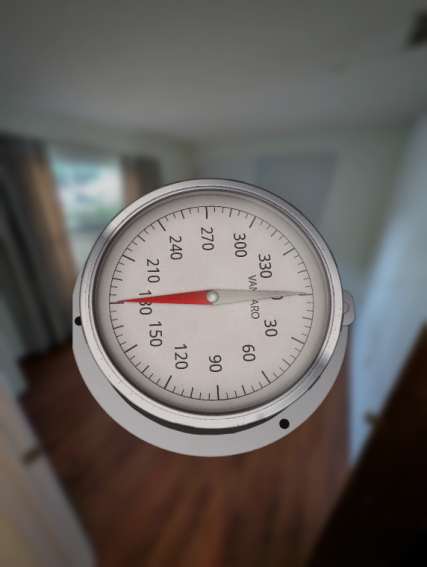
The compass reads 180 °
